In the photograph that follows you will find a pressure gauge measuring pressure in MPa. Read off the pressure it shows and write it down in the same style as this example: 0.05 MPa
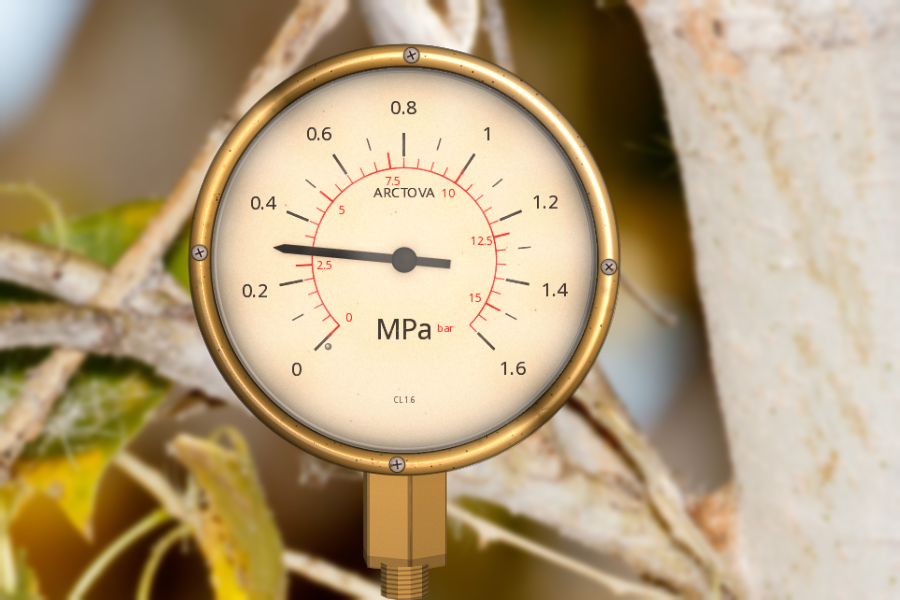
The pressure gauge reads 0.3 MPa
